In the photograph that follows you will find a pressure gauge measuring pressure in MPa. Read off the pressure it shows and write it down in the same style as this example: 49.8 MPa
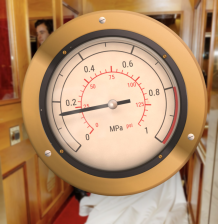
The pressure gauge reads 0.15 MPa
